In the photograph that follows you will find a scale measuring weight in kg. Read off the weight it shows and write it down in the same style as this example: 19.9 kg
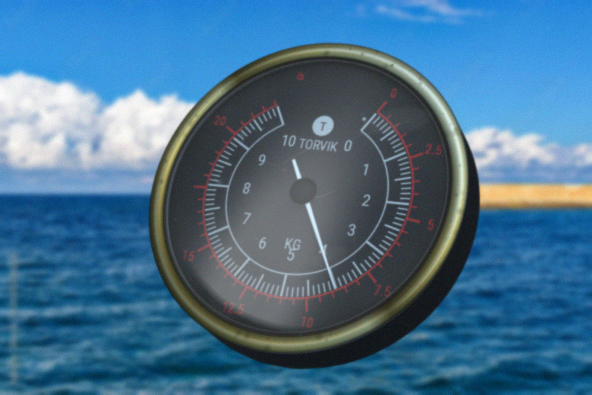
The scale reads 4 kg
